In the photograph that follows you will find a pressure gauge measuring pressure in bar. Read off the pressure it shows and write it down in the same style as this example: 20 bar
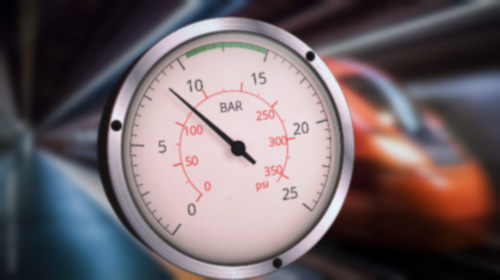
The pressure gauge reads 8.5 bar
